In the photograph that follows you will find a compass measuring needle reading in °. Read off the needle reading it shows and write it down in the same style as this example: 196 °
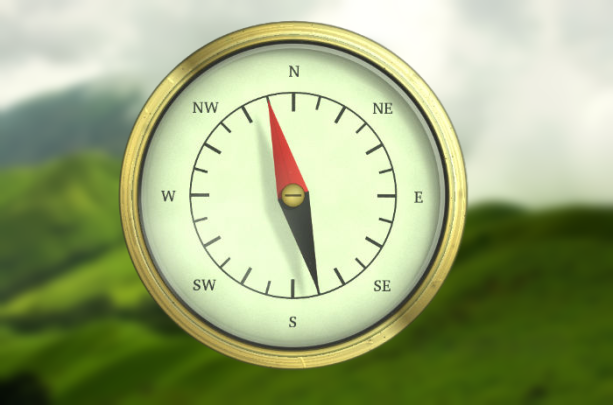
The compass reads 345 °
